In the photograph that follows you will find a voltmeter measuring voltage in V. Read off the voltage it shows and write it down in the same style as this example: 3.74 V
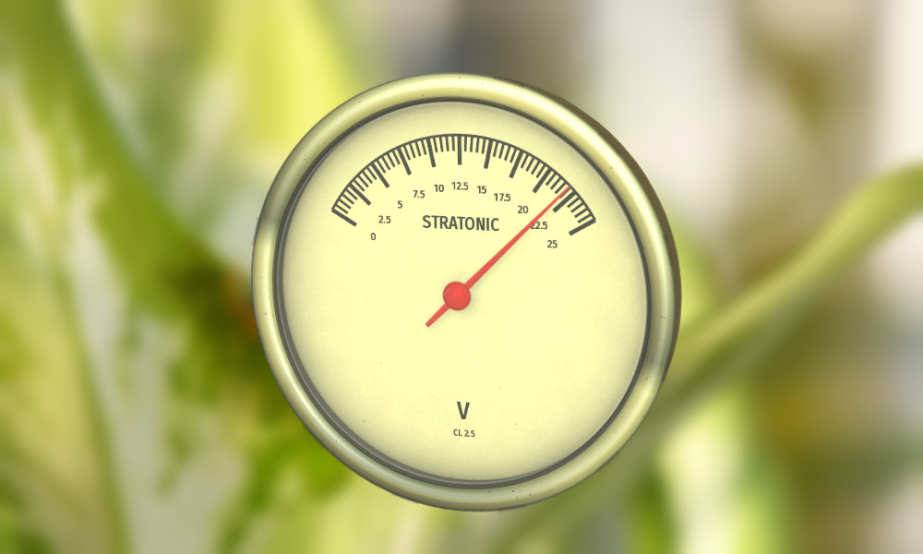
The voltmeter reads 22 V
